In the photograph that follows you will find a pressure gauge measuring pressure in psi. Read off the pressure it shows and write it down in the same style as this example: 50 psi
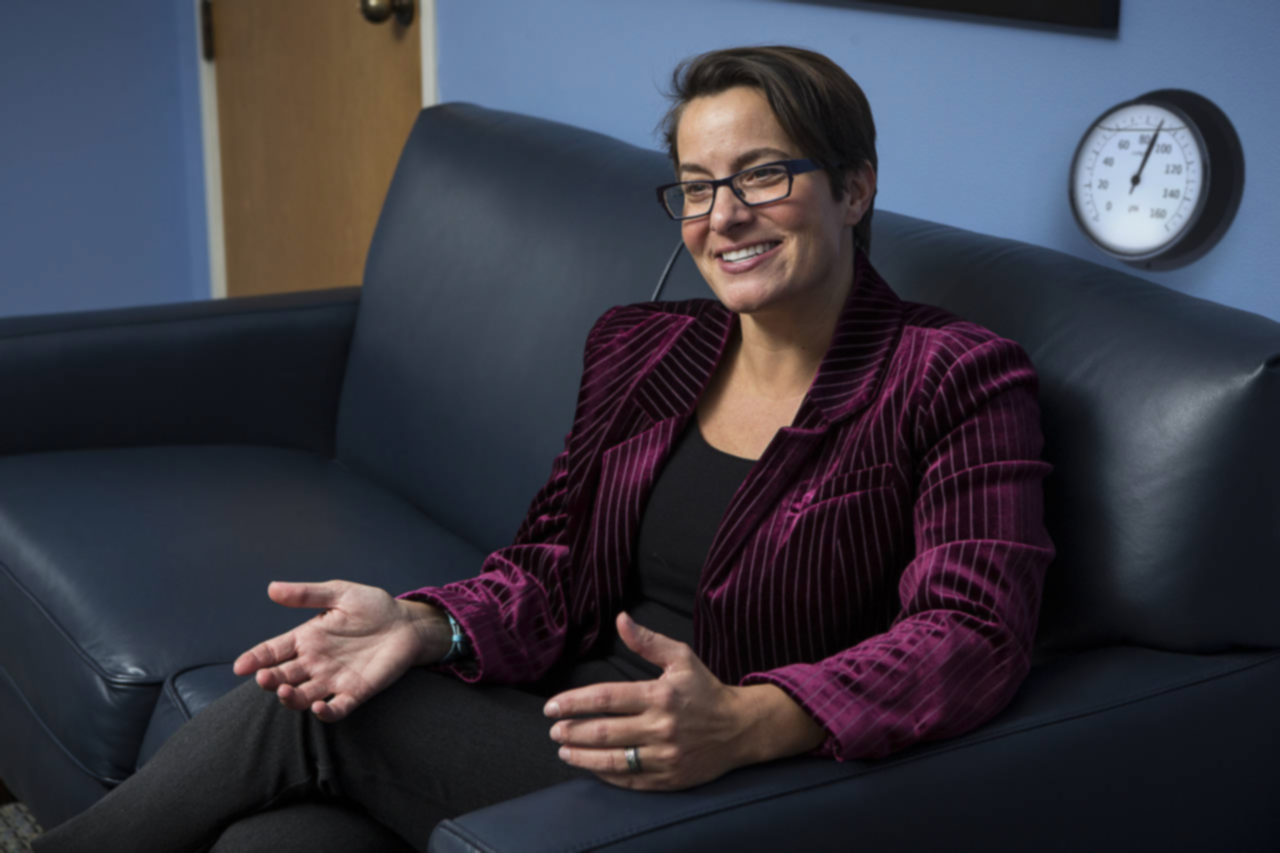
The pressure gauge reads 90 psi
